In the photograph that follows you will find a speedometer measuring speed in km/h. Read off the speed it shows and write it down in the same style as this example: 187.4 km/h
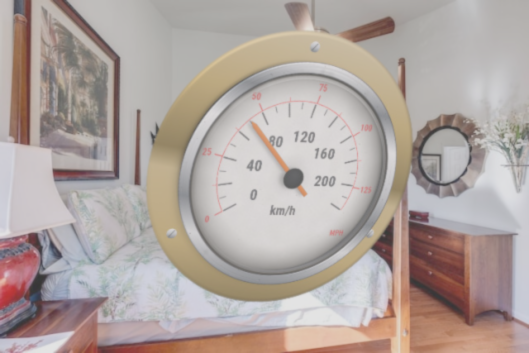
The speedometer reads 70 km/h
